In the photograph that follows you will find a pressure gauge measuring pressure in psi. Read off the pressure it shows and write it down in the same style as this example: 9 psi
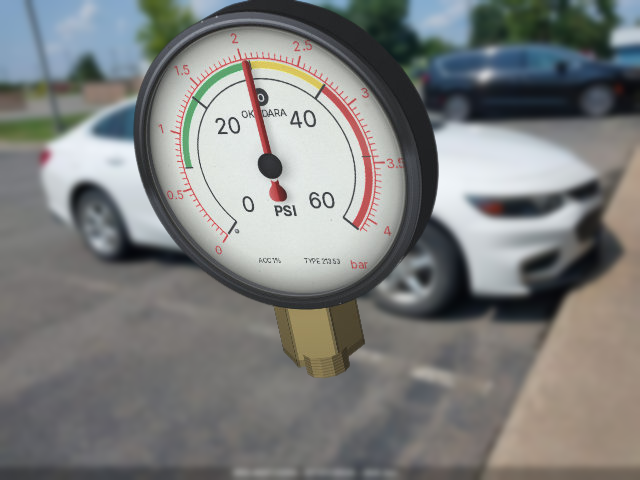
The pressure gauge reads 30 psi
